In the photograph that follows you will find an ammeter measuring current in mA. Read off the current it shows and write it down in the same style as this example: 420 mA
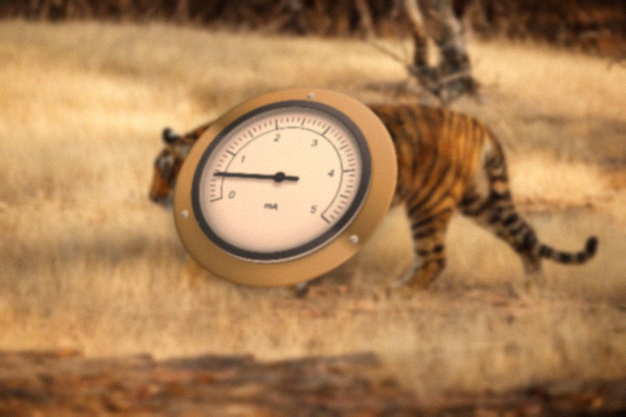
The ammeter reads 0.5 mA
